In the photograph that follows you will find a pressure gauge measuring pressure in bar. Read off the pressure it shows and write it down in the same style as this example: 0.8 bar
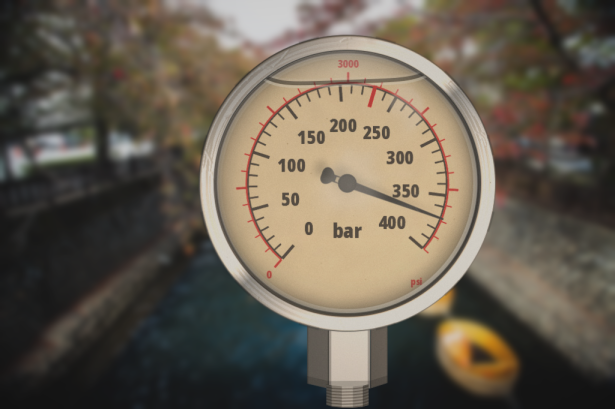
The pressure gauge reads 370 bar
